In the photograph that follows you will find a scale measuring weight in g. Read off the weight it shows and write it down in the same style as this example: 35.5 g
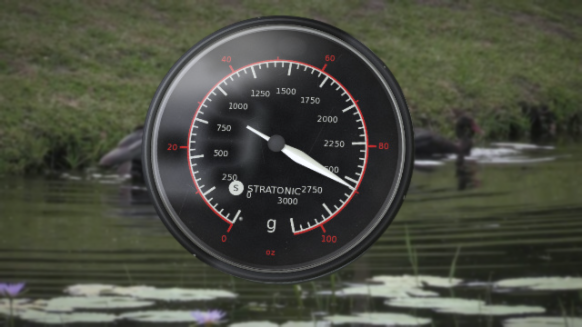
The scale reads 2550 g
